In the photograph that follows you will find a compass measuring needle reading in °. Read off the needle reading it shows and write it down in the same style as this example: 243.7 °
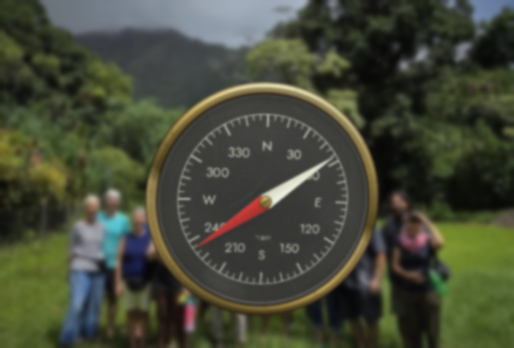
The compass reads 235 °
